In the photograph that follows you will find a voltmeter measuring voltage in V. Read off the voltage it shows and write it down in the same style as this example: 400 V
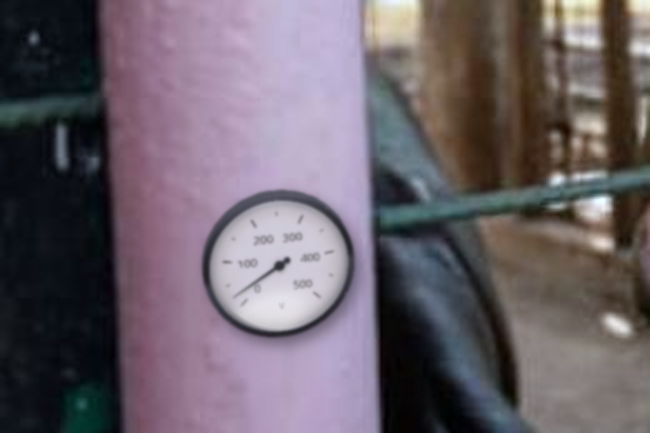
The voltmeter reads 25 V
